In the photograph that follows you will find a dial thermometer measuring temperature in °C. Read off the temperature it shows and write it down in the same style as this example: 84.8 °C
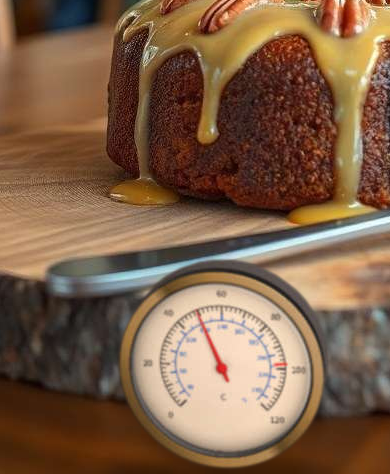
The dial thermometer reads 50 °C
